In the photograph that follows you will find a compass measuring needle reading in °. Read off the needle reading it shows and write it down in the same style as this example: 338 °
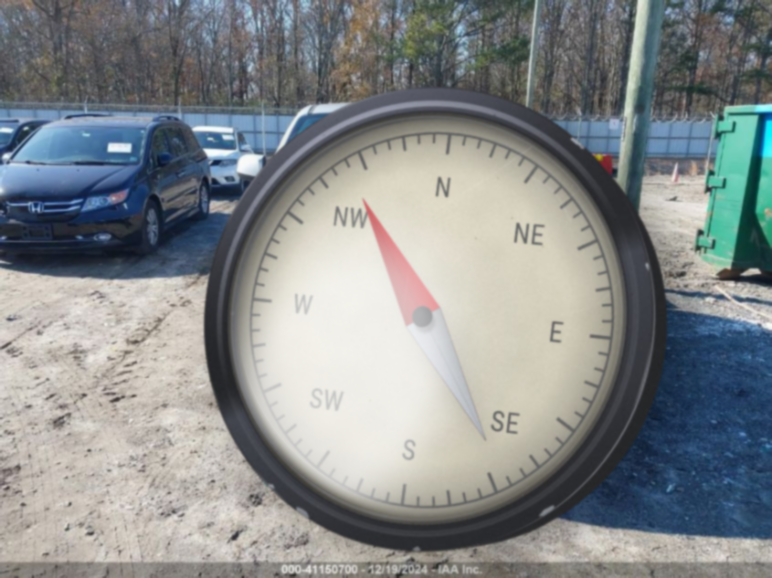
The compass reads 325 °
